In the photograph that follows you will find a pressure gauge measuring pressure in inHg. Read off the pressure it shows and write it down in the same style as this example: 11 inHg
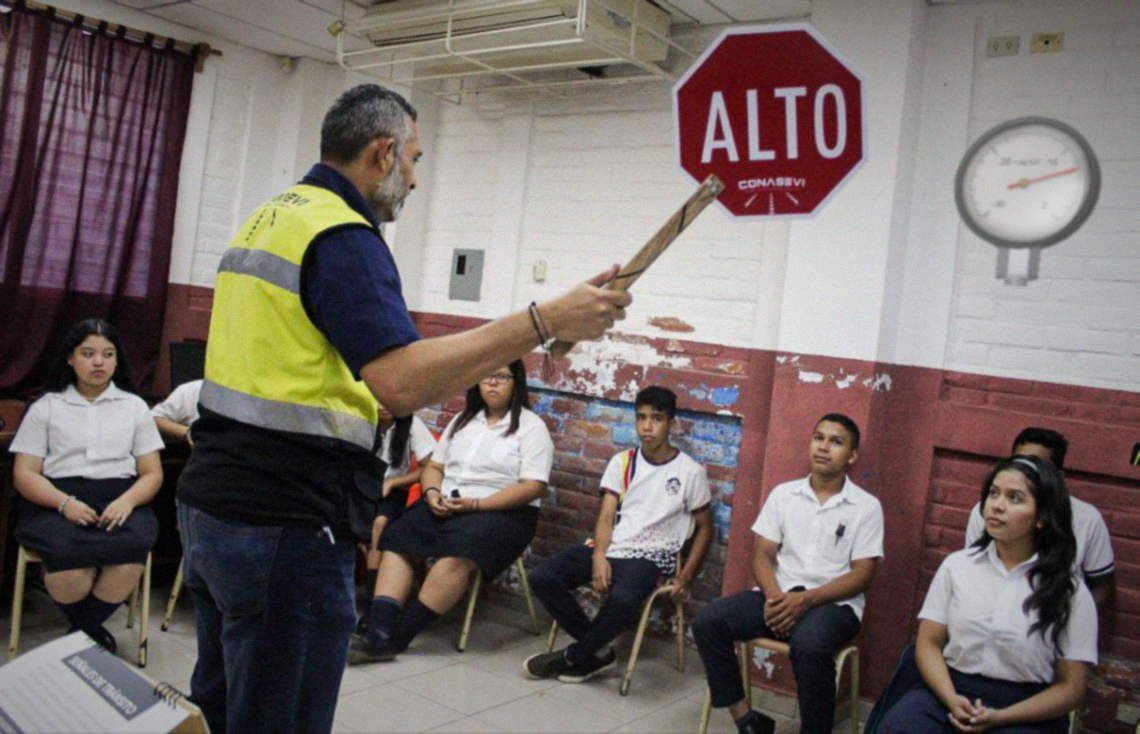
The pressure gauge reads -7 inHg
